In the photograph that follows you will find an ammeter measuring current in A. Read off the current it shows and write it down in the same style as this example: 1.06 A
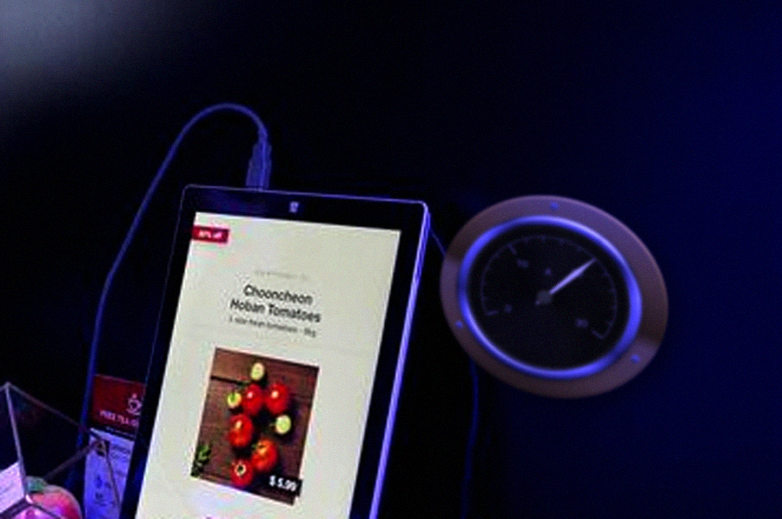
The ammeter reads 20 A
